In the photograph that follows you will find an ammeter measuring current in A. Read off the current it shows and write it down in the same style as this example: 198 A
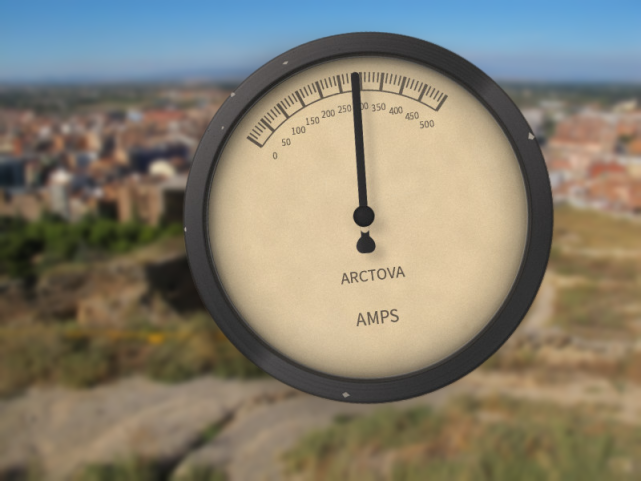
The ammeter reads 290 A
